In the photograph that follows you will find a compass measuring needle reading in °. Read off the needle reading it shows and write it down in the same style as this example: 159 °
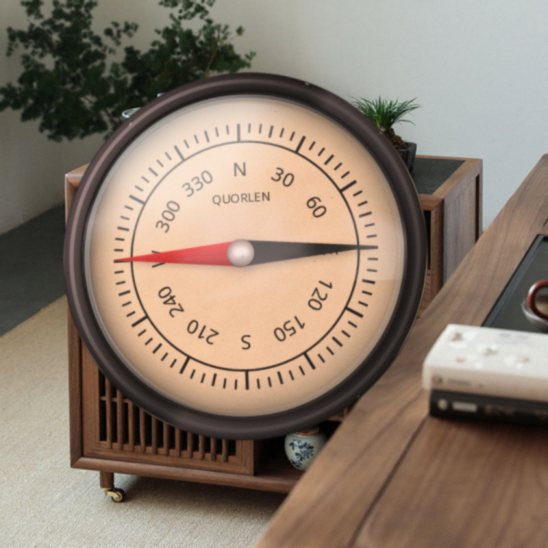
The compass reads 270 °
